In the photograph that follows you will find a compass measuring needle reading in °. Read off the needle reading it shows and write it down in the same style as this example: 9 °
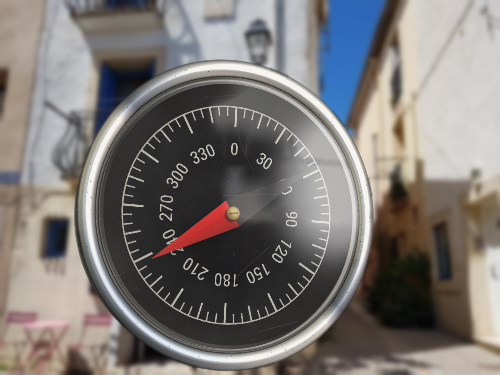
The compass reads 237.5 °
